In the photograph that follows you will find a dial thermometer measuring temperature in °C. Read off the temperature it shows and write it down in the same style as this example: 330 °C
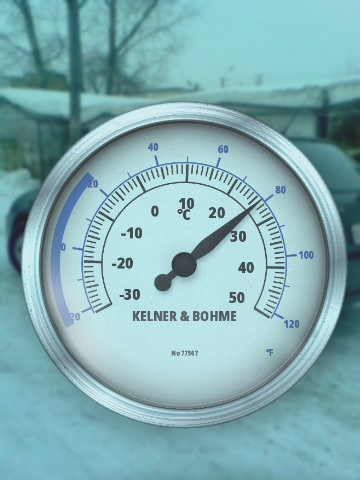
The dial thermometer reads 26 °C
